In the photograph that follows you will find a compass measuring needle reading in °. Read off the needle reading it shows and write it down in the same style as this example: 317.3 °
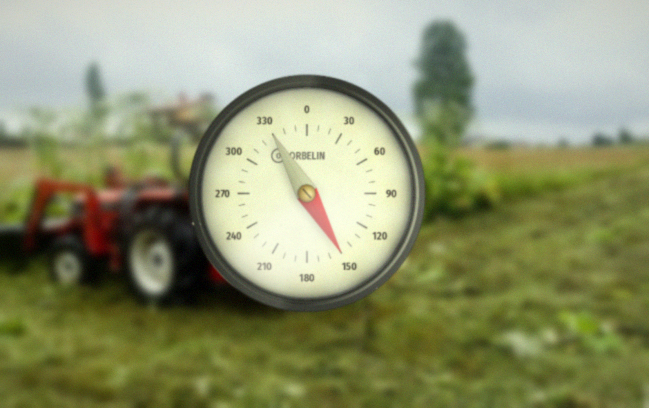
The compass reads 150 °
